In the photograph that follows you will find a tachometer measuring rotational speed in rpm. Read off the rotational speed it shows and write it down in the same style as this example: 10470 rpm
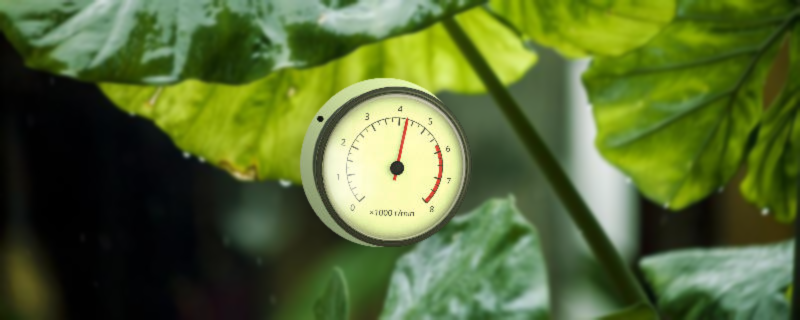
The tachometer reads 4250 rpm
